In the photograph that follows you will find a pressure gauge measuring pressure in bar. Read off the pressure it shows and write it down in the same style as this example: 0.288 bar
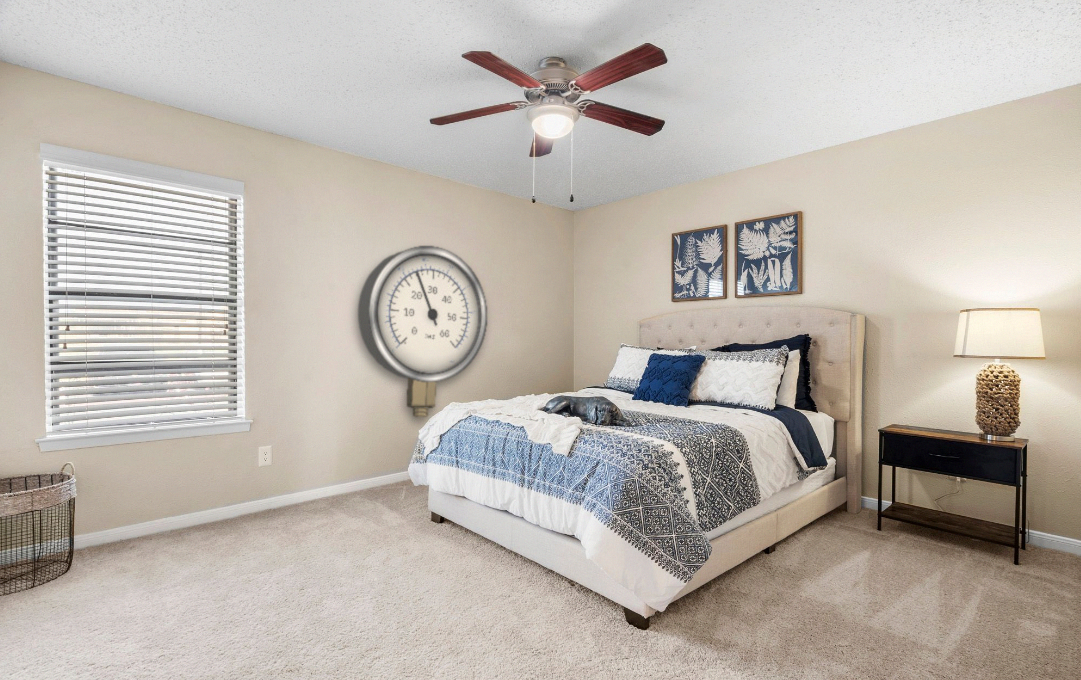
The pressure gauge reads 24 bar
